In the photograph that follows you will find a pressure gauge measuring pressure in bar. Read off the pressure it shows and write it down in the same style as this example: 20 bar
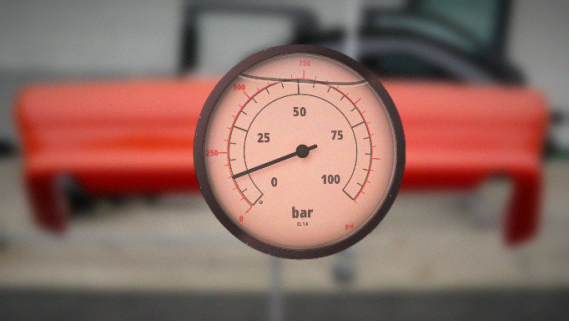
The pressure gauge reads 10 bar
